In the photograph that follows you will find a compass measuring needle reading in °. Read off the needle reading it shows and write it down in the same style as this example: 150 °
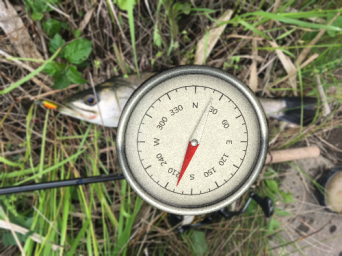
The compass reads 200 °
